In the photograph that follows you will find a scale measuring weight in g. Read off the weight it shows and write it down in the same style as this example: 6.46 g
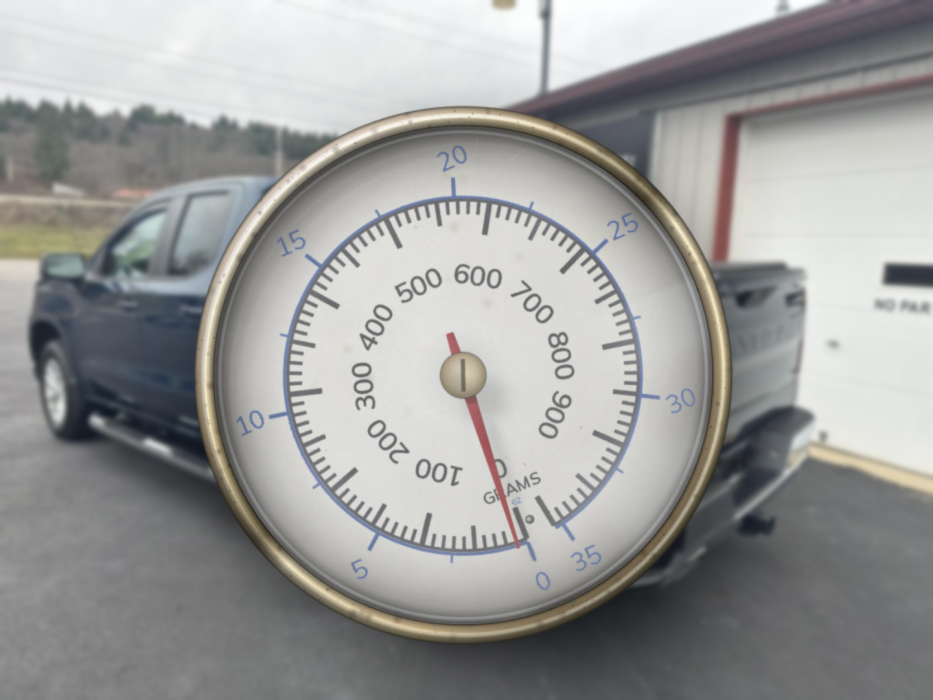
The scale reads 10 g
